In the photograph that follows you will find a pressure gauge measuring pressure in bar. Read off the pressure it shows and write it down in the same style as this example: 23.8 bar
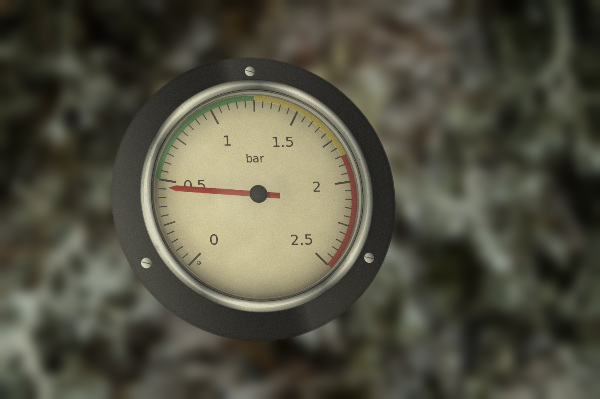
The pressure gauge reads 0.45 bar
